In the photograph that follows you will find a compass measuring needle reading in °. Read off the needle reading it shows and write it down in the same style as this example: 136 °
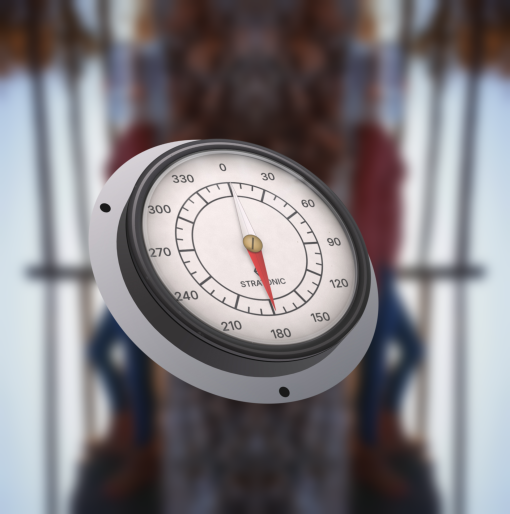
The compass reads 180 °
